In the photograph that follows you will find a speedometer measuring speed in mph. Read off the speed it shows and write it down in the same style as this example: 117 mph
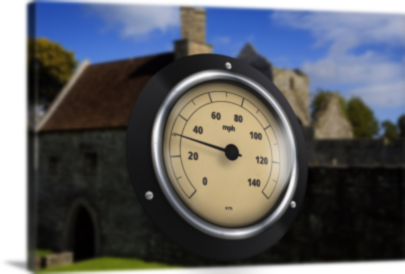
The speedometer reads 30 mph
